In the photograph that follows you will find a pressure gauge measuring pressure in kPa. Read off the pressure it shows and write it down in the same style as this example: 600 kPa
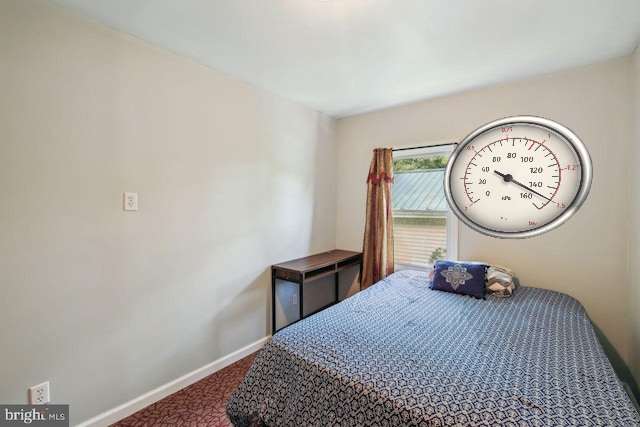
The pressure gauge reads 150 kPa
